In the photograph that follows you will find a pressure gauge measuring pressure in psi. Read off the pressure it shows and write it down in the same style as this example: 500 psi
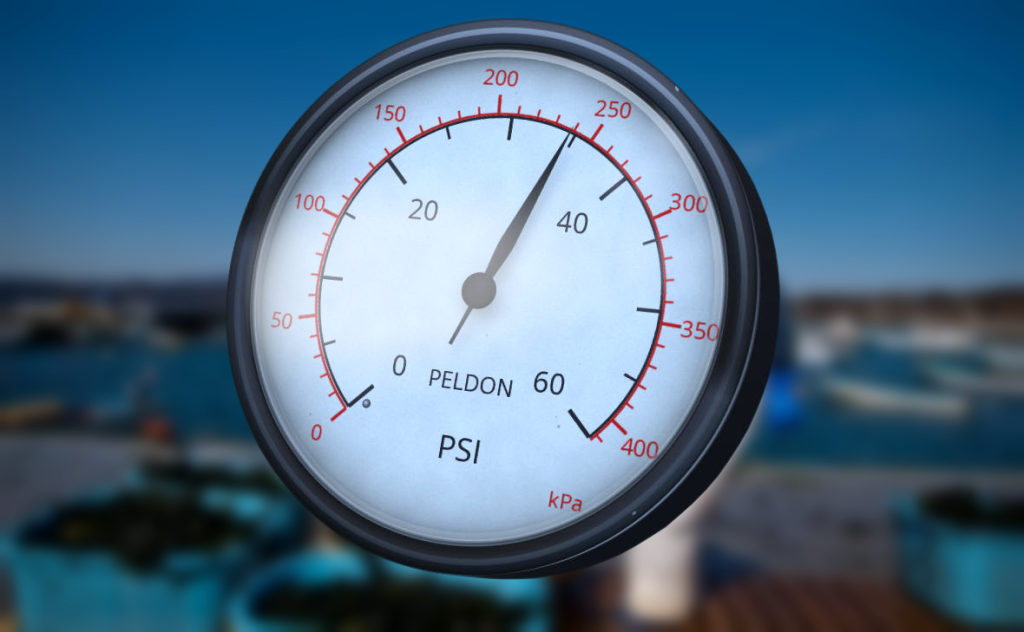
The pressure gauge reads 35 psi
